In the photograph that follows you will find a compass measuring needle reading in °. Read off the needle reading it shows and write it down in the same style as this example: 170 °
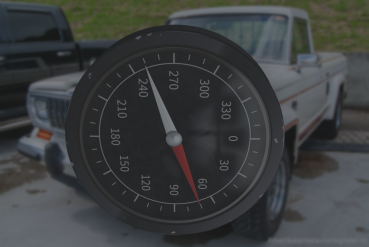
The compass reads 70 °
